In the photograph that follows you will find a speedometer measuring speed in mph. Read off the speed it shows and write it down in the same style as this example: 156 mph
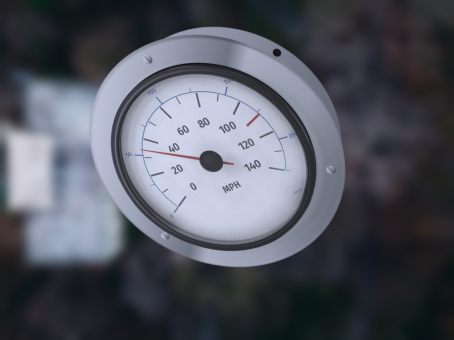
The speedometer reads 35 mph
